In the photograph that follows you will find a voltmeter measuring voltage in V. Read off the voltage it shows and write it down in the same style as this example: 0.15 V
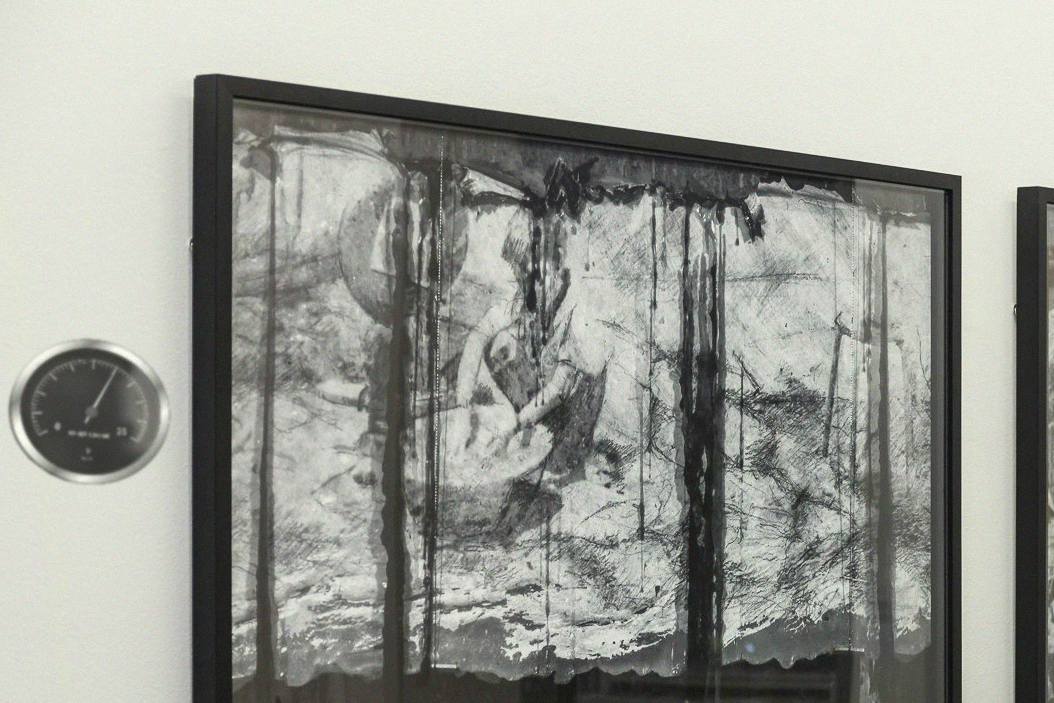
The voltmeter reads 15 V
